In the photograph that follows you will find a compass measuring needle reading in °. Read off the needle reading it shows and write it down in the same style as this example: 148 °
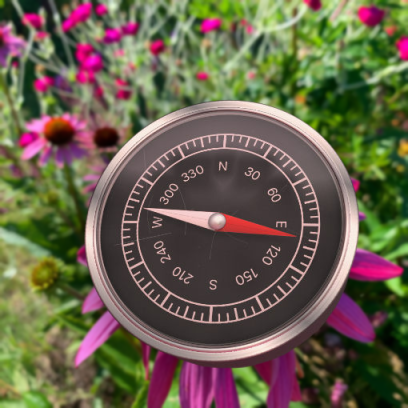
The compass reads 100 °
